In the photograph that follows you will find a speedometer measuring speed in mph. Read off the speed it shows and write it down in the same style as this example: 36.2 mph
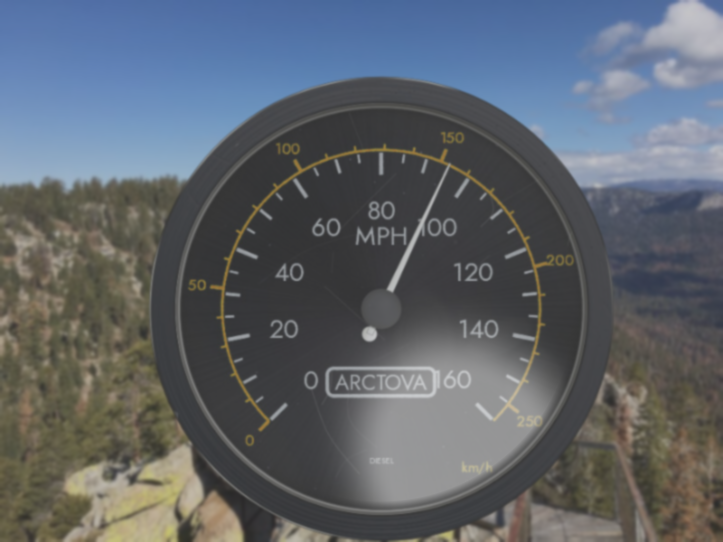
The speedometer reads 95 mph
